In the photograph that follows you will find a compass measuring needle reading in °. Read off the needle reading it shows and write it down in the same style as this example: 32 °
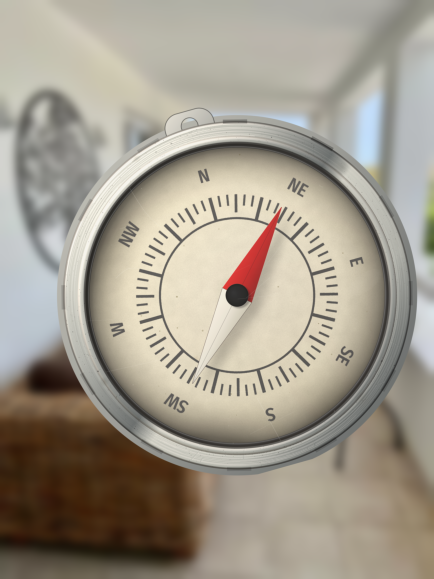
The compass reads 42.5 °
